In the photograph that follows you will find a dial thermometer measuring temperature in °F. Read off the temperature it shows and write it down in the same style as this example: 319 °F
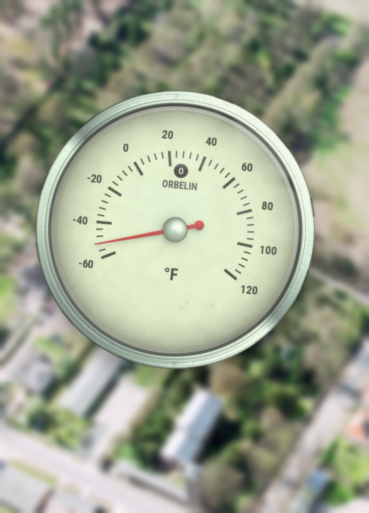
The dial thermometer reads -52 °F
